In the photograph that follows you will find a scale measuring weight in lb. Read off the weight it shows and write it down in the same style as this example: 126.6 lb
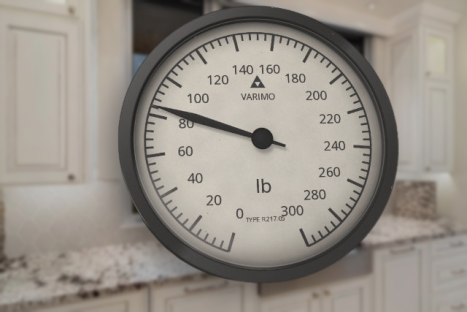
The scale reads 84 lb
